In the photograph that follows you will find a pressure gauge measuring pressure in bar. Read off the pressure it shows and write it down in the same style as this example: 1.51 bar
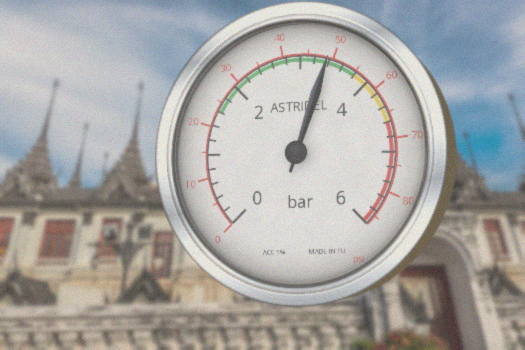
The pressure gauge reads 3.4 bar
